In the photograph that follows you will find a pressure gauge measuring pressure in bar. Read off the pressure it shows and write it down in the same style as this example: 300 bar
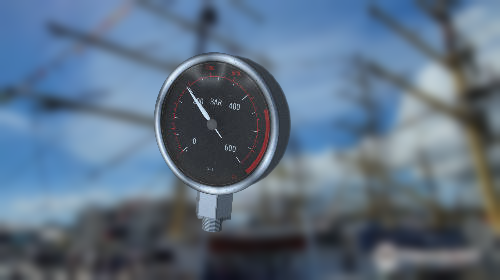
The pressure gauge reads 200 bar
